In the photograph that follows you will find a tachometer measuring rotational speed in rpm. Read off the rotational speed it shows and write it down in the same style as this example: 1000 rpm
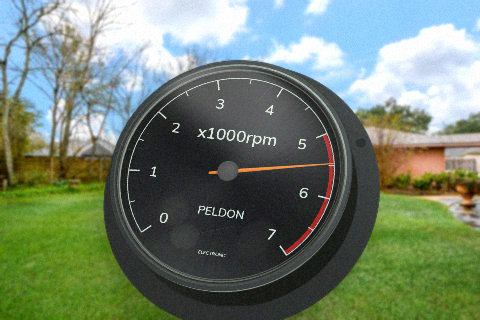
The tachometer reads 5500 rpm
